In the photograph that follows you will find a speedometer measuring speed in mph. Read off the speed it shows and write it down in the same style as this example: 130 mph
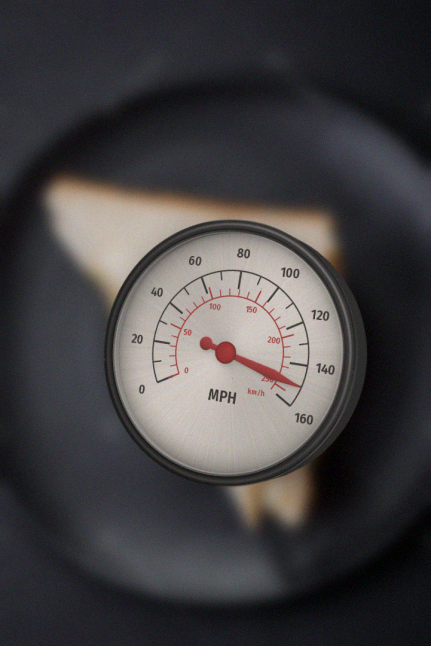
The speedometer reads 150 mph
